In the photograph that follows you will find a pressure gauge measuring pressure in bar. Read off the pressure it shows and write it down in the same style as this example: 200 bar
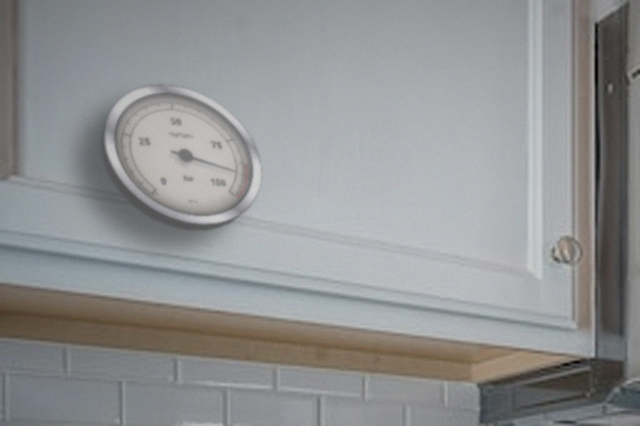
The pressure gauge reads 90 bar
